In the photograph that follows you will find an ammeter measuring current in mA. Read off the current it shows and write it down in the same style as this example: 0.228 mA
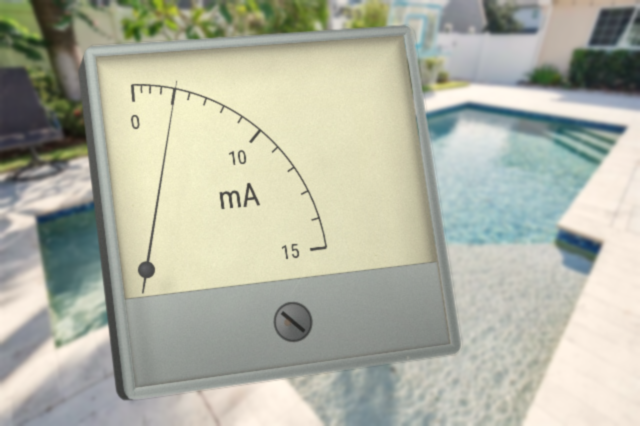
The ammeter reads 5 mA
